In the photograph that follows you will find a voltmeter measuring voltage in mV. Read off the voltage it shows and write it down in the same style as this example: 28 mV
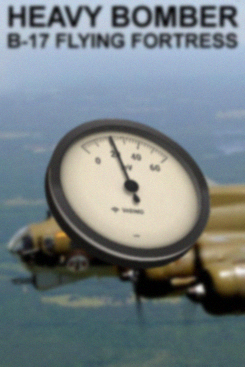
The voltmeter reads 20 mV
